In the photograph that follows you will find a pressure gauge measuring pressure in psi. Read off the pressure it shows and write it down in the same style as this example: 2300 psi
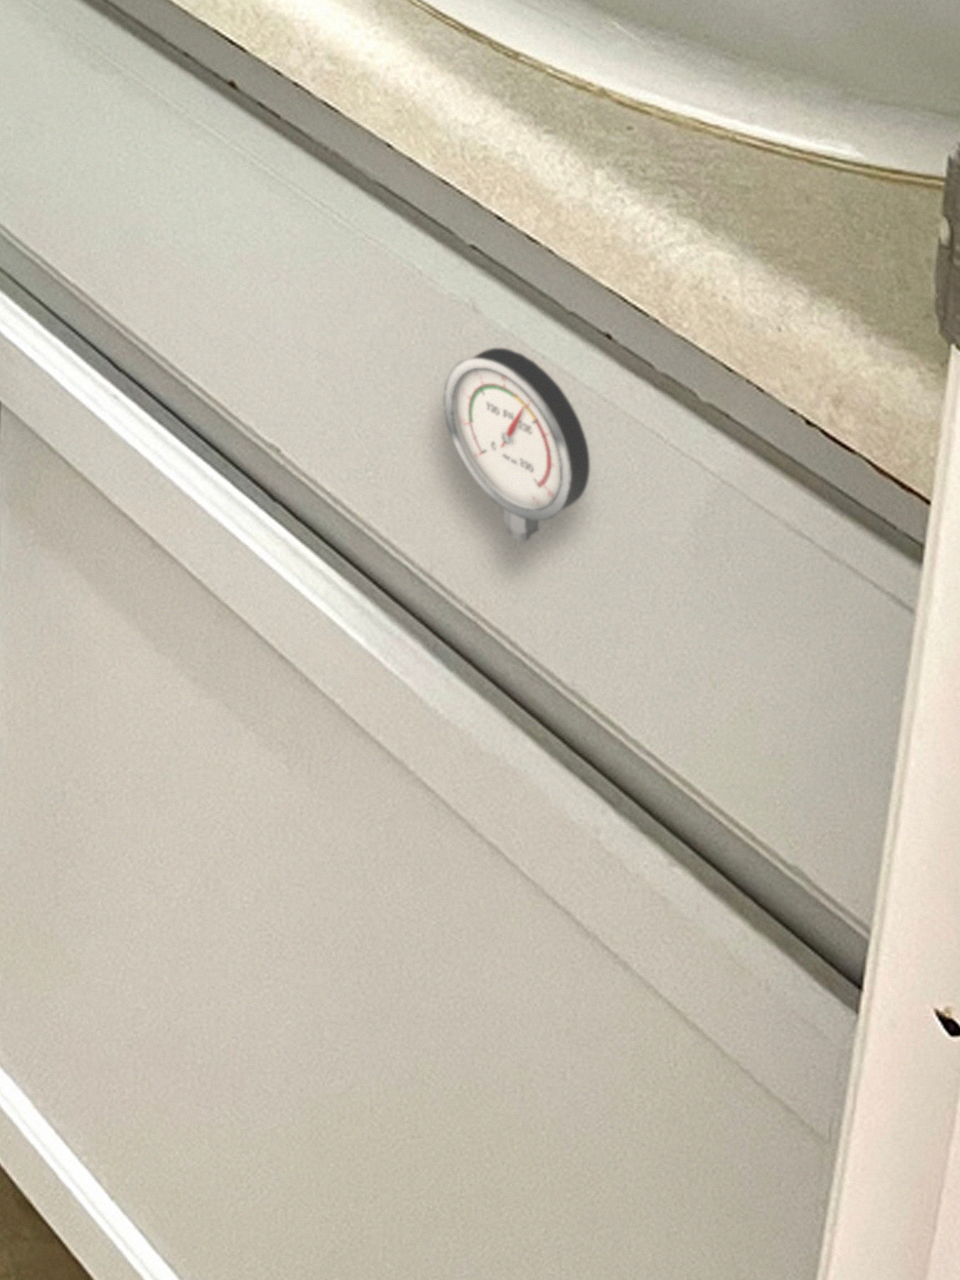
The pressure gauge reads 180 psi
